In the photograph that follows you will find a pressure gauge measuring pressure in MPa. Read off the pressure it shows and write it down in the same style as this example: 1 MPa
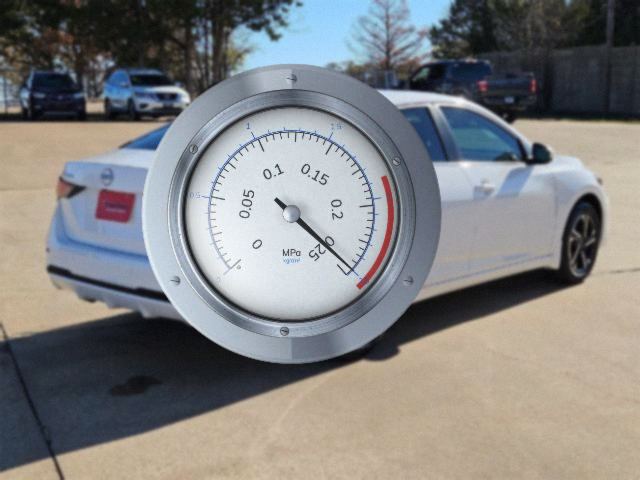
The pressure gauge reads 0.245 MPa
